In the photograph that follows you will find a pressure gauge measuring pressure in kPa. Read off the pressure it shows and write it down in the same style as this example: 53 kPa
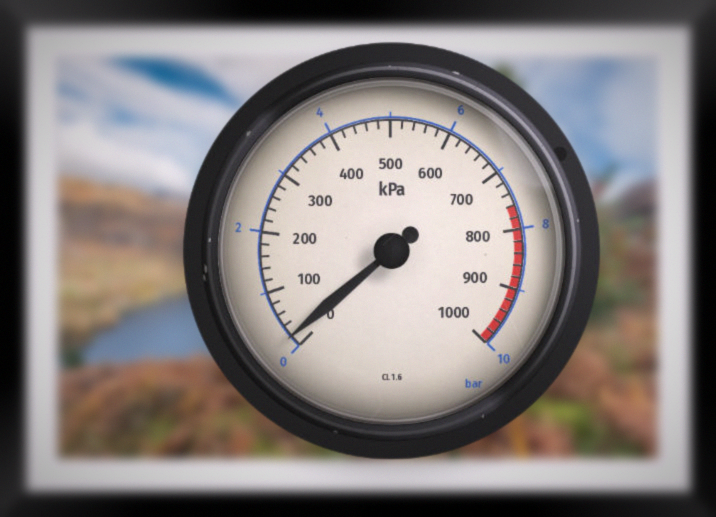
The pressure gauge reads 20 kPa
